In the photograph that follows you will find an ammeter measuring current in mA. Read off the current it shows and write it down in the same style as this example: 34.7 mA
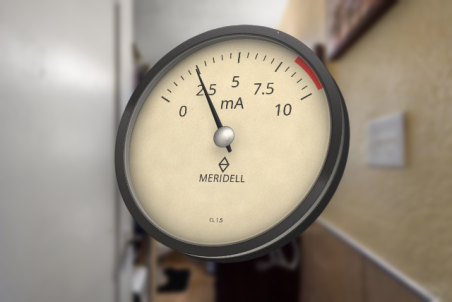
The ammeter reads 2.5 mA
